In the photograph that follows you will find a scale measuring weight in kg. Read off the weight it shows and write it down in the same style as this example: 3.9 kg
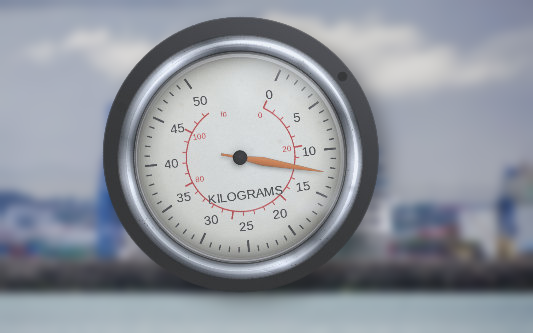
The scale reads 12.5 kg
